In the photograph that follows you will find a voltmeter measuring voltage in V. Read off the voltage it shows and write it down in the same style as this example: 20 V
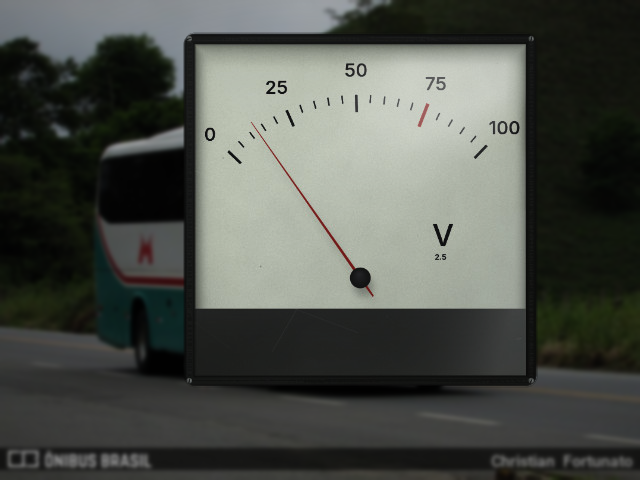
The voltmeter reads 12.5 V
